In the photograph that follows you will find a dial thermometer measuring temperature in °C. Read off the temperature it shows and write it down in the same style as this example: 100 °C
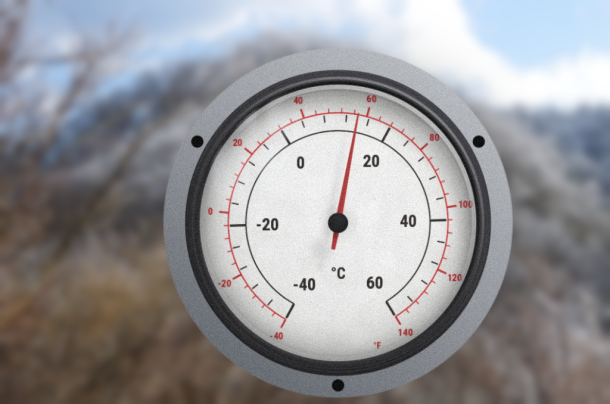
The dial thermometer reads 14 °C
